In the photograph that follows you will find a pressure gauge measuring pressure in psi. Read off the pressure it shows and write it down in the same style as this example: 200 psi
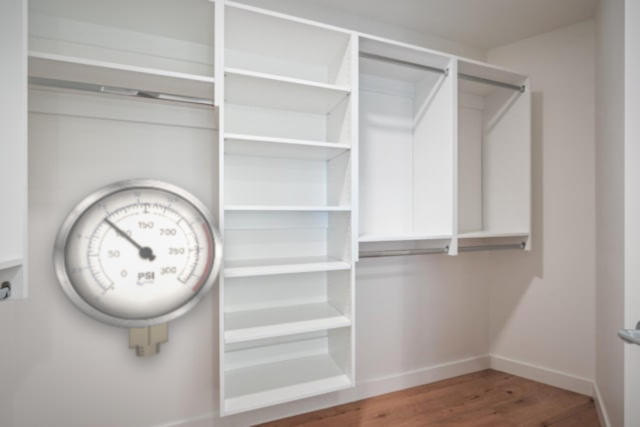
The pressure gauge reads 100 psi
